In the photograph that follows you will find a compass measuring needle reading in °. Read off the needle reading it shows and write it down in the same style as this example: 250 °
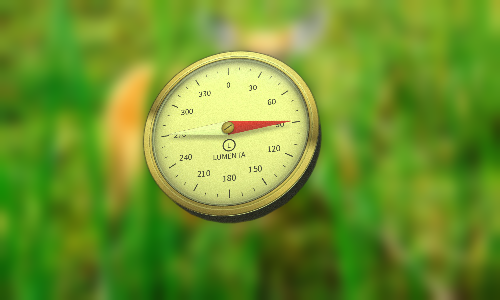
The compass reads 90 °
